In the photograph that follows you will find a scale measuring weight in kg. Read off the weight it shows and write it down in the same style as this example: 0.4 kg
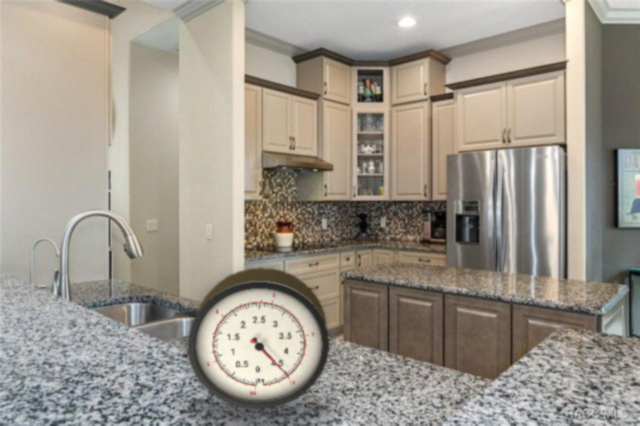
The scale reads 4.5 kg
